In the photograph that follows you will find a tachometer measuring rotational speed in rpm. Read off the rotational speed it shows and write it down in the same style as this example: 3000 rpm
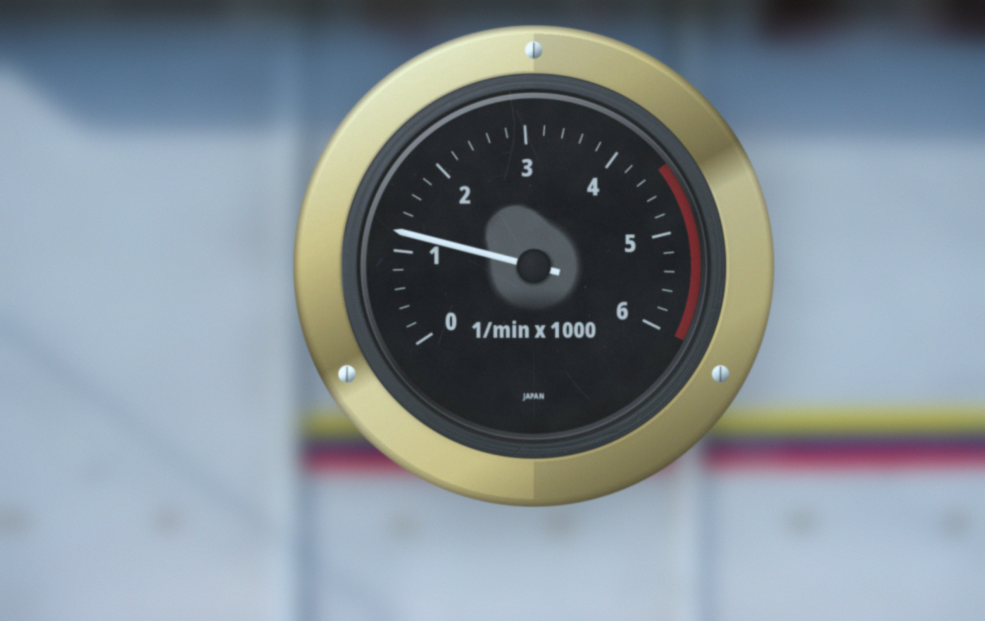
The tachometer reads 1200 rpm
